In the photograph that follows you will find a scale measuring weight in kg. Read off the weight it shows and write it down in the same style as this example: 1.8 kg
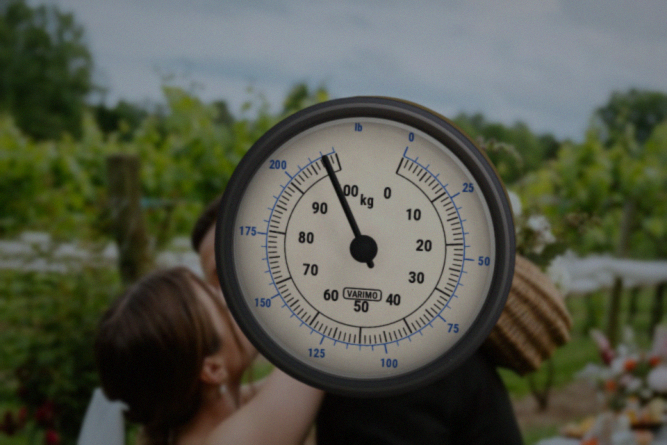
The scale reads 98 kg
